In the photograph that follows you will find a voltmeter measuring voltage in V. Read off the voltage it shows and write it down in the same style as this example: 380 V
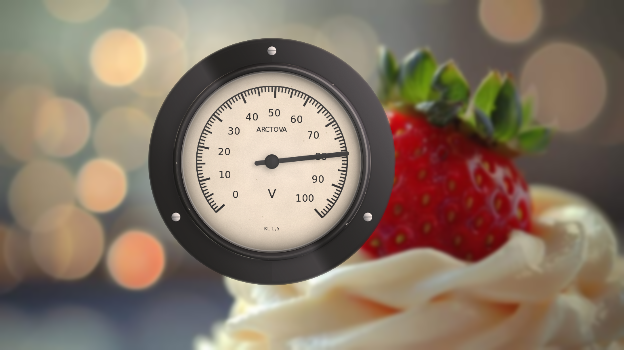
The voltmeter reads 80 V
